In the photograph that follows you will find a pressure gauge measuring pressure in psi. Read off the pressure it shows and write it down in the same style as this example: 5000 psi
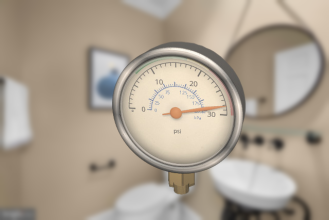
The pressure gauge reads 28 psi
